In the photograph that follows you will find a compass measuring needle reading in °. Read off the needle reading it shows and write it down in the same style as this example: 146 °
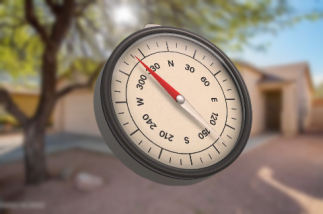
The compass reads 320 °
